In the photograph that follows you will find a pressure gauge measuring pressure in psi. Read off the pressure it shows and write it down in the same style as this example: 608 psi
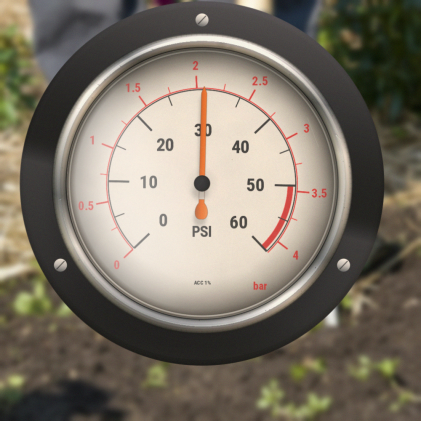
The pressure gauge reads 30 psi
